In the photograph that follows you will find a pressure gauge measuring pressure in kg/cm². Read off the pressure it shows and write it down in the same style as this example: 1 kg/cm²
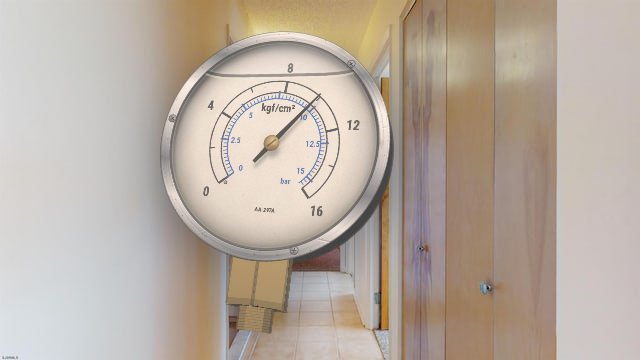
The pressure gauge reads 10 kg/cm²
